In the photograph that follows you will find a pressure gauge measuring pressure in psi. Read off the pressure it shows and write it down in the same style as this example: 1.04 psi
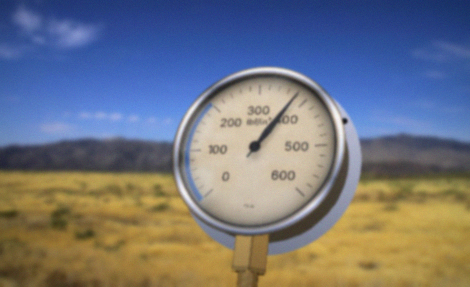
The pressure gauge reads 380 psi
